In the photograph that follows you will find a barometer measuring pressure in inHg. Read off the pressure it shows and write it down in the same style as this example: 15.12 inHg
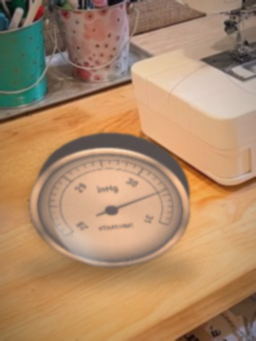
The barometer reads 30.4 inHg
